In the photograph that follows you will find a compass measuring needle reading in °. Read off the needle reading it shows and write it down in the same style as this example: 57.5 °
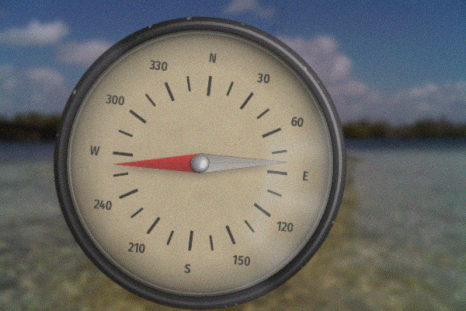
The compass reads 262.5 °
